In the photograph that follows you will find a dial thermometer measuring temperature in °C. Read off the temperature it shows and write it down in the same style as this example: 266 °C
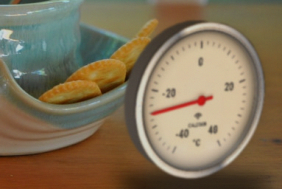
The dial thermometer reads -26 °C
